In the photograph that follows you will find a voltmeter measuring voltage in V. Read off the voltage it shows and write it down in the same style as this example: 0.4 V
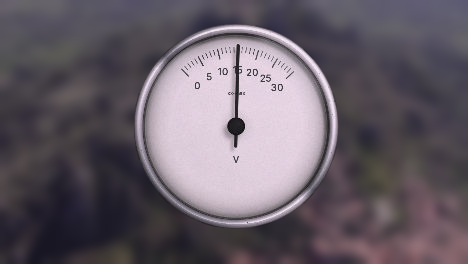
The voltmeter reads 15 V
